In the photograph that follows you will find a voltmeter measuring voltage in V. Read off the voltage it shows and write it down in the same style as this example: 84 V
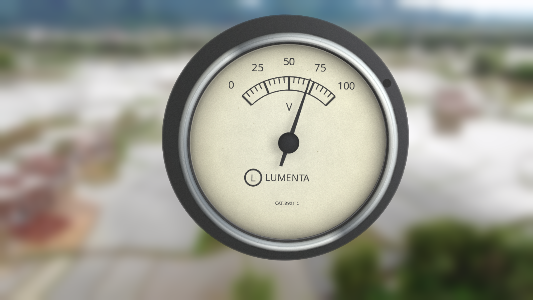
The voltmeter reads 70 V
